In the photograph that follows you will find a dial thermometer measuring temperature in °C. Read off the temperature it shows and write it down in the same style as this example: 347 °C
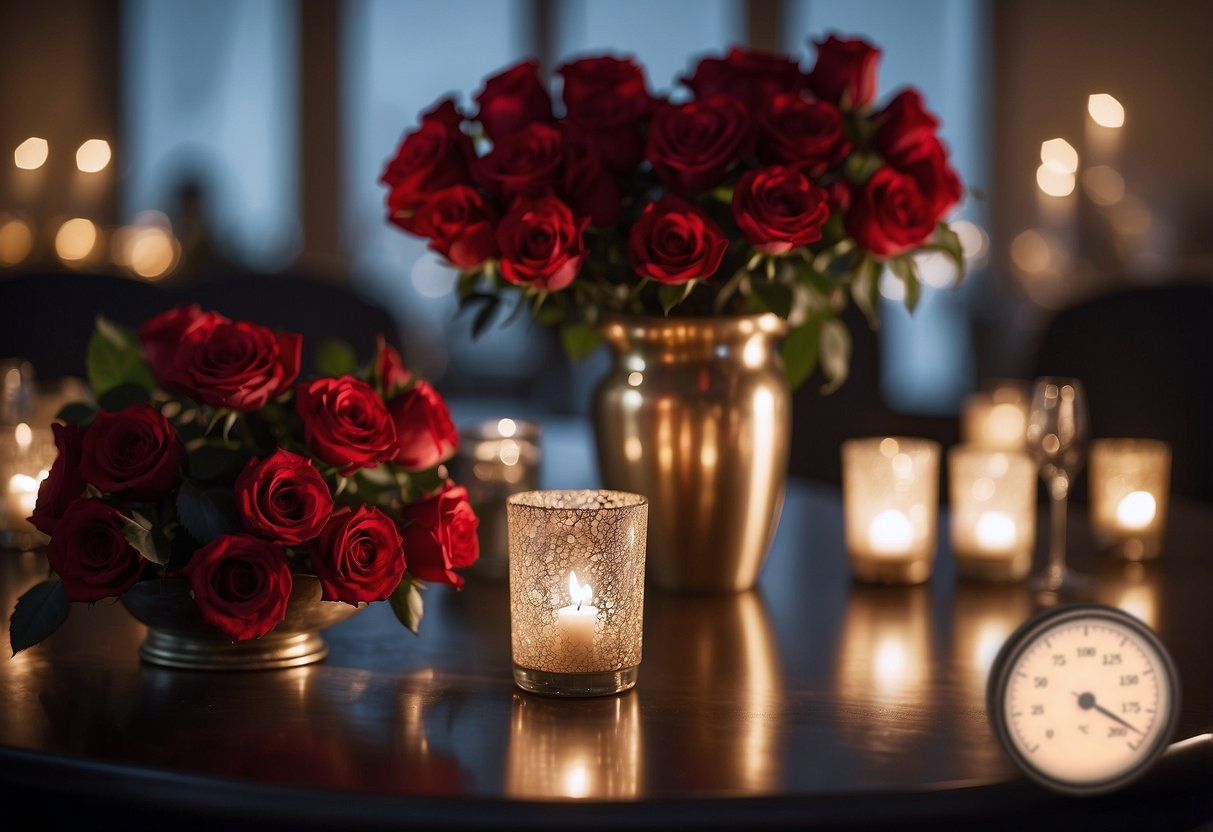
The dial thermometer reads 190 °C
